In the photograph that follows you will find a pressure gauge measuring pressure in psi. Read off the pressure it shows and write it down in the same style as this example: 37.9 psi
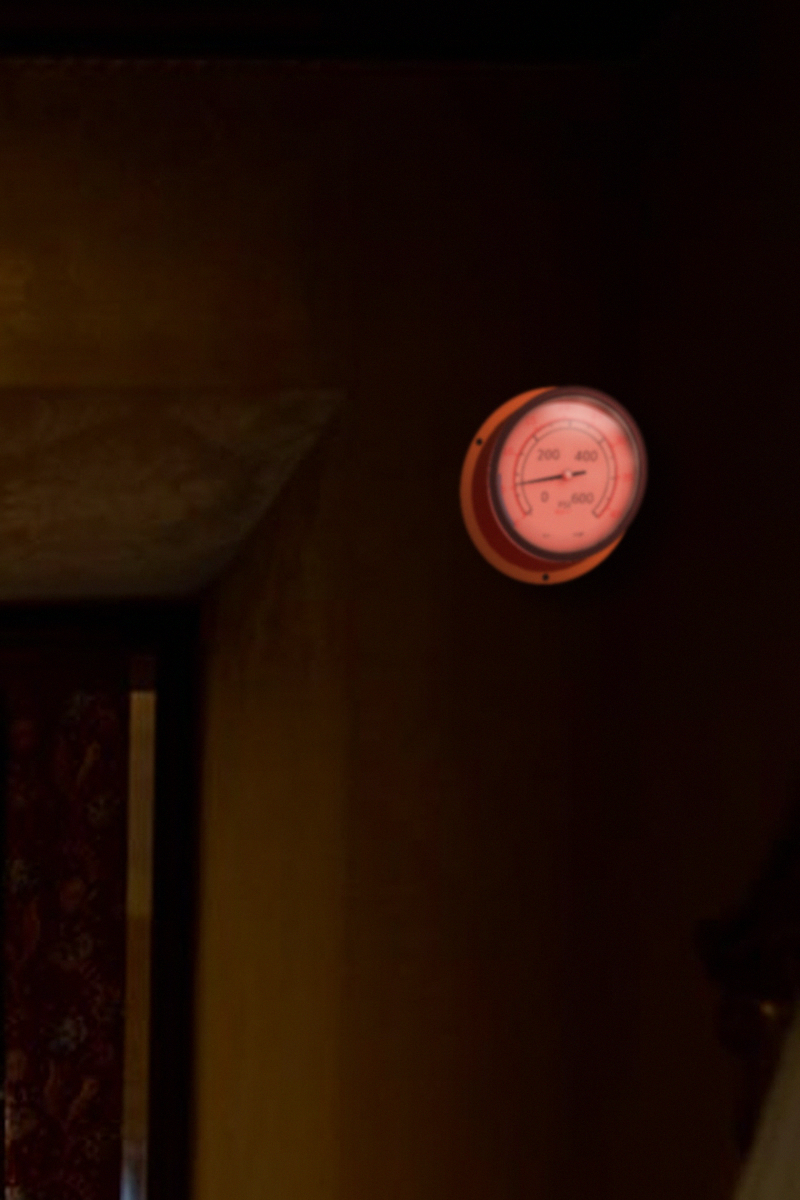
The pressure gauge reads 75 psi
